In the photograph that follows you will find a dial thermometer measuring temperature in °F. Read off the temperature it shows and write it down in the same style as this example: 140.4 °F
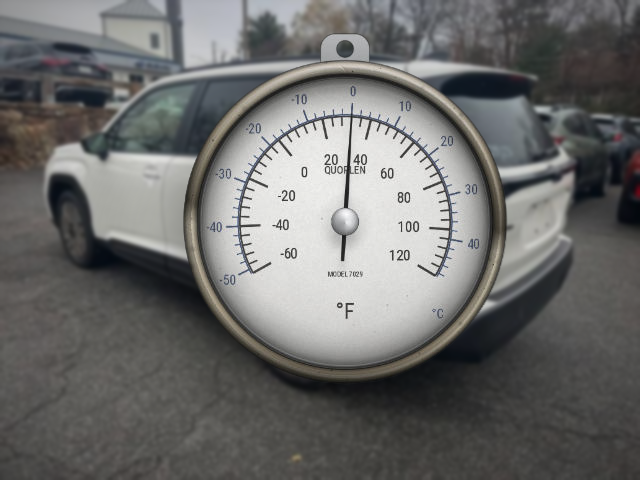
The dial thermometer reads 32 °F
